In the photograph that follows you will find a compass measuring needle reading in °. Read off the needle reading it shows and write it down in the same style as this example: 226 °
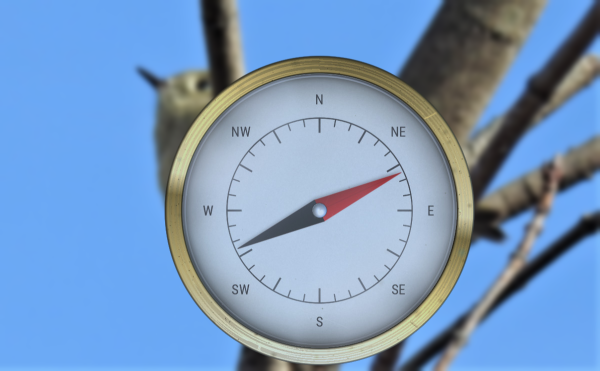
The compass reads 65 °
